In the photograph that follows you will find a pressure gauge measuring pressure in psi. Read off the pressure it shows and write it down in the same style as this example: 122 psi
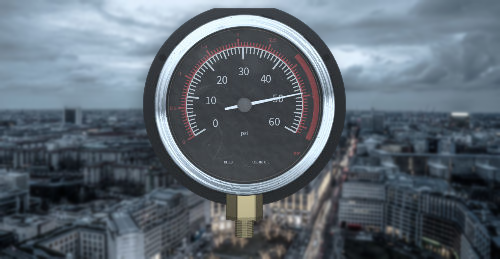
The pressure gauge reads 50 psi
